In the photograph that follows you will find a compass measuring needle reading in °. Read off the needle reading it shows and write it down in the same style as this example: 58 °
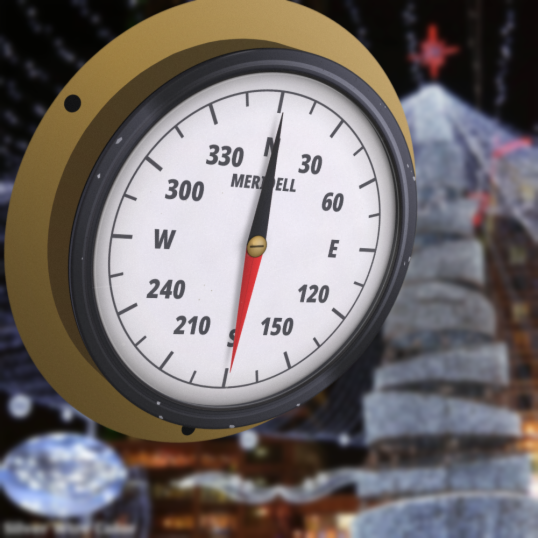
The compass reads 180 °
